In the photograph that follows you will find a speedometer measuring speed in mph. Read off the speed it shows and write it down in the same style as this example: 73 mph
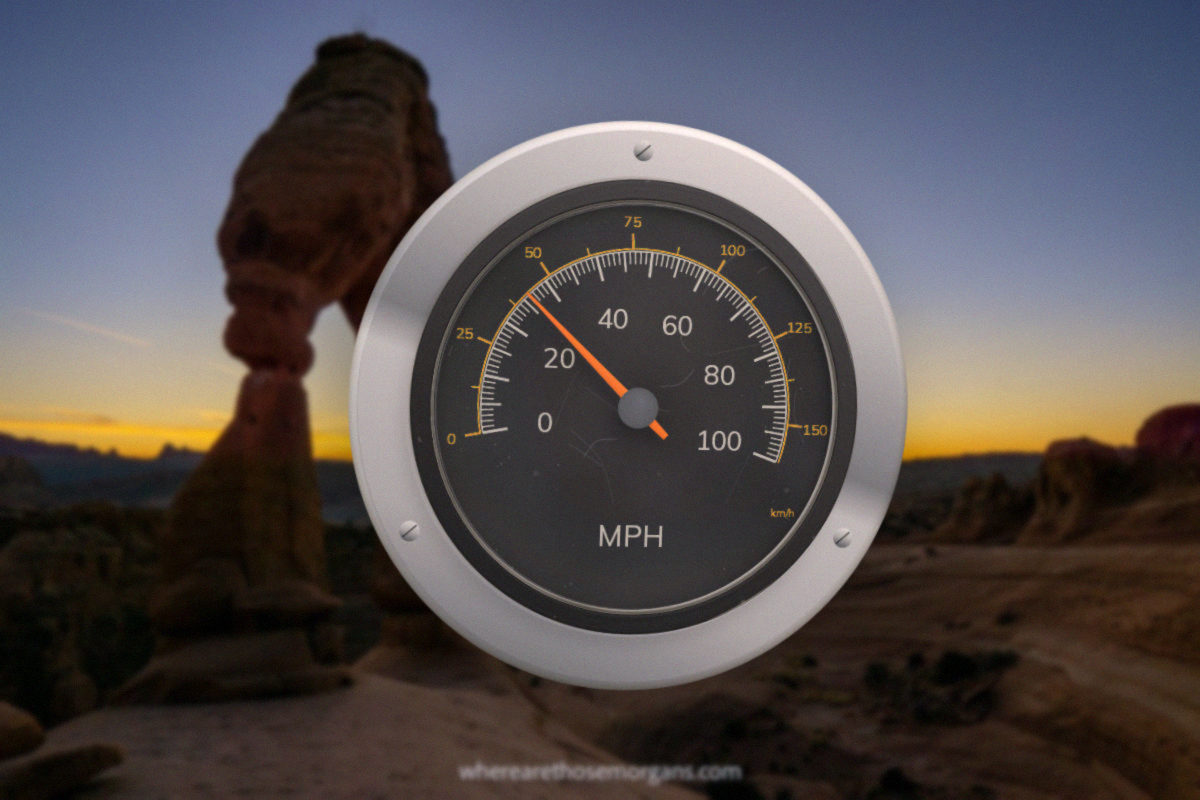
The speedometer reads 26 mph
